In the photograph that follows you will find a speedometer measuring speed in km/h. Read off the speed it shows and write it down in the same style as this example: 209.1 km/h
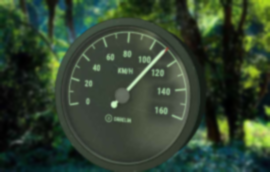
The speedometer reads 110 km/h
